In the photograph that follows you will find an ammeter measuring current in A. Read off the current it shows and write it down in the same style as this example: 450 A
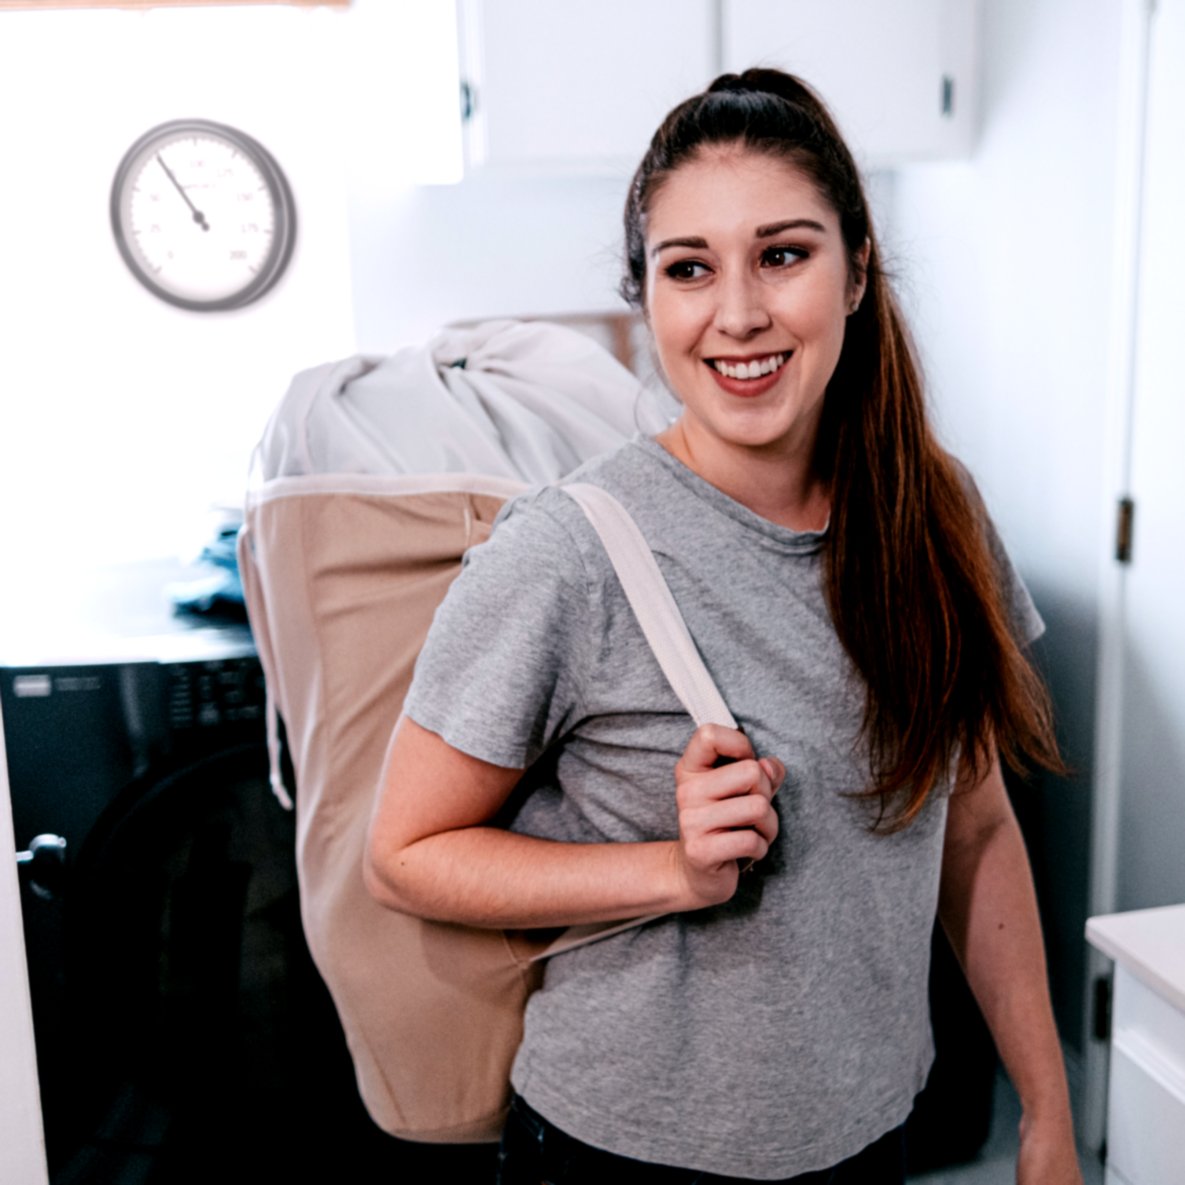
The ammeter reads 75 A
